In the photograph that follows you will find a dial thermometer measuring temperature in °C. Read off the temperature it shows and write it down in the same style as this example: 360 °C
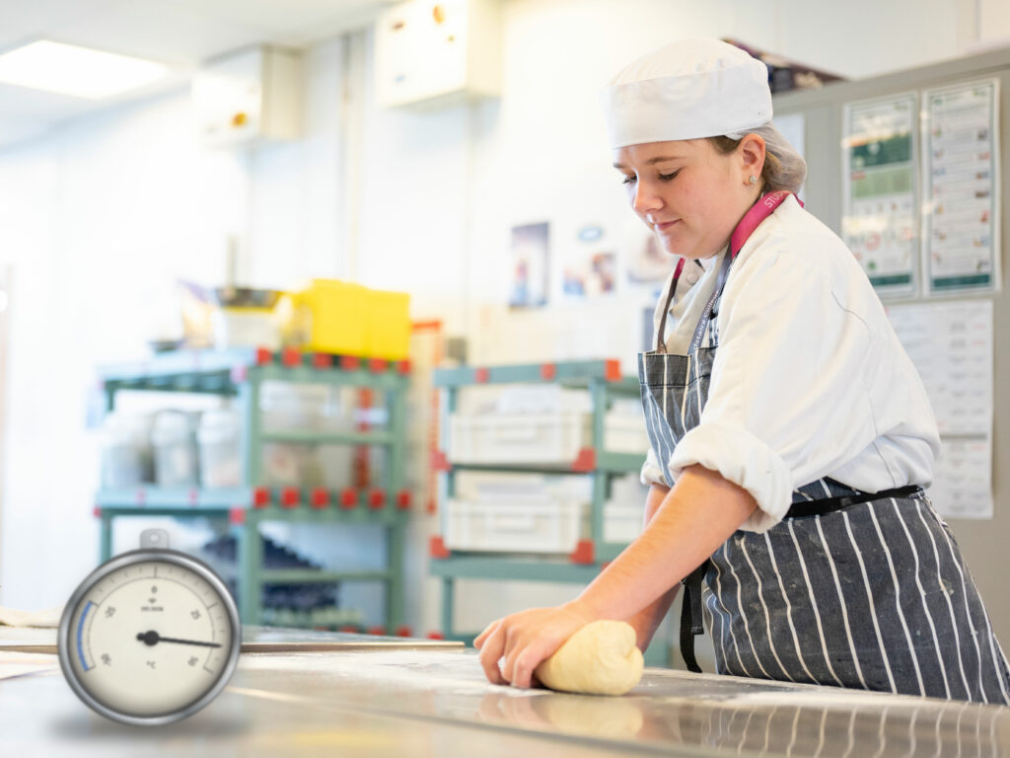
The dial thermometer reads 40 °C
